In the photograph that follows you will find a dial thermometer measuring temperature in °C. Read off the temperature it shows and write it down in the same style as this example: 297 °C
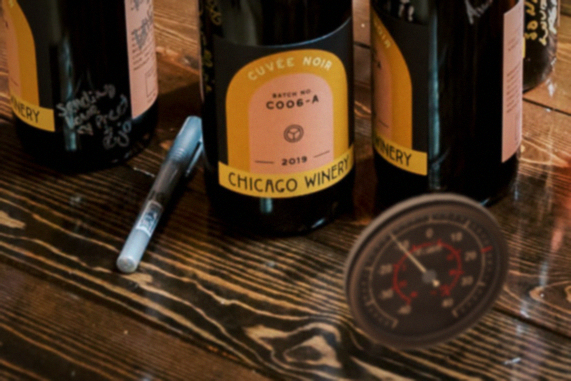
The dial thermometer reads -10 °C
